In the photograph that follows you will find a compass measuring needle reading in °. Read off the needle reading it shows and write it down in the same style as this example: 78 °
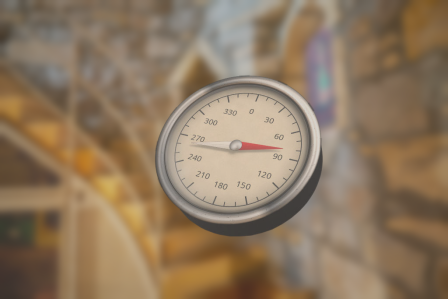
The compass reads 80 °
